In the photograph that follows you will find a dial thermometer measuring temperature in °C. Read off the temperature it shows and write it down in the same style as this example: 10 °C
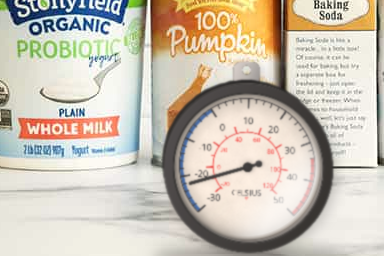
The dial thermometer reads -22 °C
